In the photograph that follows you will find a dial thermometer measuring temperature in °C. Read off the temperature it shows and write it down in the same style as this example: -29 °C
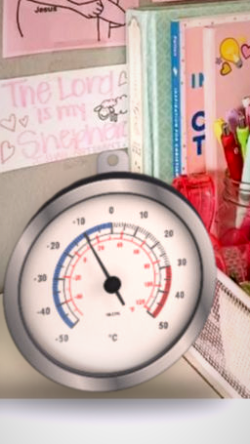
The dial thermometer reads -10 °C
